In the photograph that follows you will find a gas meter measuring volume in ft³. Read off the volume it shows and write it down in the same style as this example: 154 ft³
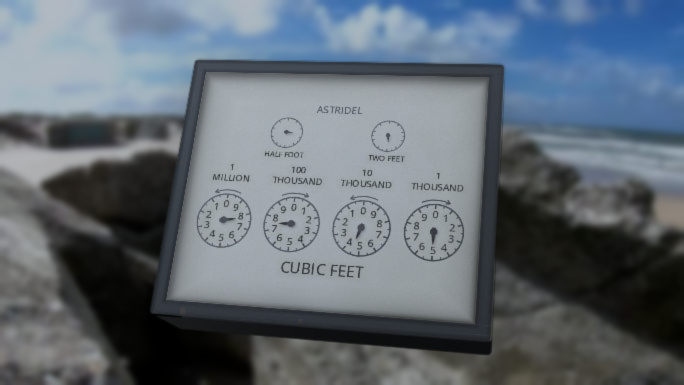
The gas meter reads 774500 ft³
